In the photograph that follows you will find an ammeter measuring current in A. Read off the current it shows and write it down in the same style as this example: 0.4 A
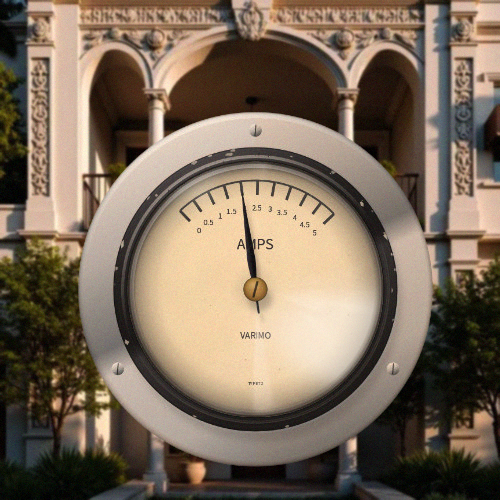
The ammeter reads 2 A
